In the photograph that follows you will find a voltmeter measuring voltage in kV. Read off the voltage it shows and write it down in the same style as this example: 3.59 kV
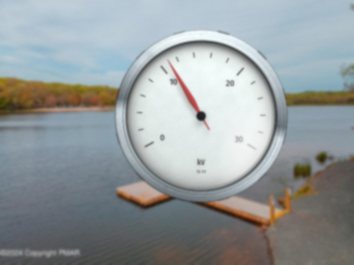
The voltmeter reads 11 kV
